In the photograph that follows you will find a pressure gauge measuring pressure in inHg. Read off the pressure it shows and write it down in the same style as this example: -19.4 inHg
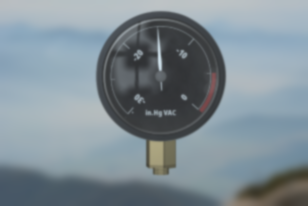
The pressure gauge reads -15 inHg
